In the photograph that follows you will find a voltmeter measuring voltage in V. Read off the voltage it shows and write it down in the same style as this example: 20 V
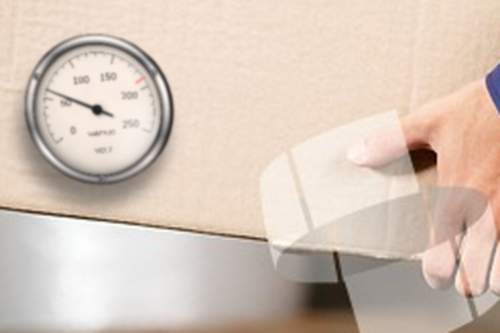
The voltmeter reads 60 V
